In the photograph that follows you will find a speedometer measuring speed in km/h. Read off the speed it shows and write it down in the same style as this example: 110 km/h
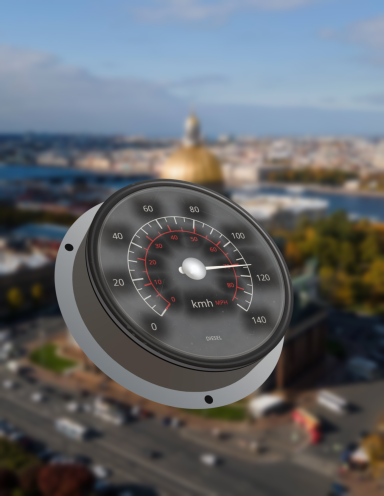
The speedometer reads 115 km/h
